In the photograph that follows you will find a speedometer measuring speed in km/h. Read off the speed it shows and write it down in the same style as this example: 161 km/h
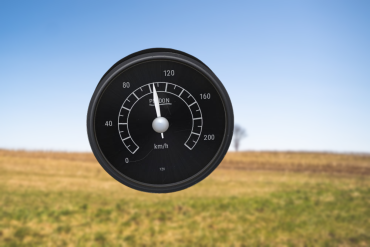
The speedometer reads 105 km/h
